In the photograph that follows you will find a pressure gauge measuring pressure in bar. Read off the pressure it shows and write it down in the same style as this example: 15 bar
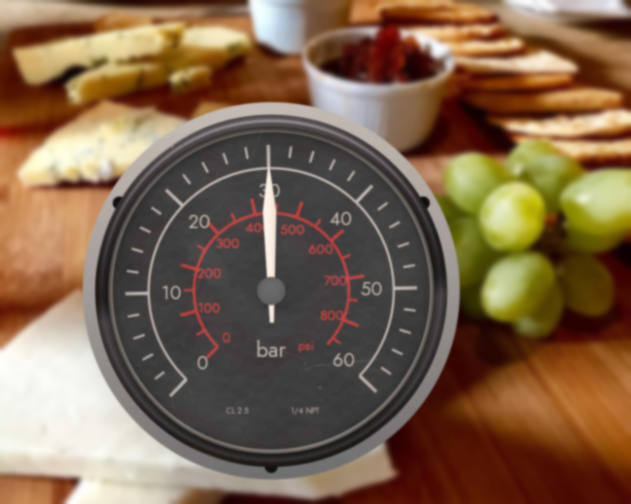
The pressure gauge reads 30 bar
